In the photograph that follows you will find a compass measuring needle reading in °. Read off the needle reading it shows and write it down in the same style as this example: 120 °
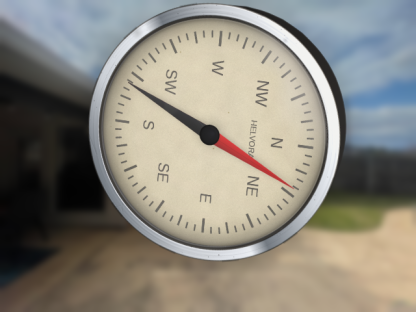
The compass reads 25 °
